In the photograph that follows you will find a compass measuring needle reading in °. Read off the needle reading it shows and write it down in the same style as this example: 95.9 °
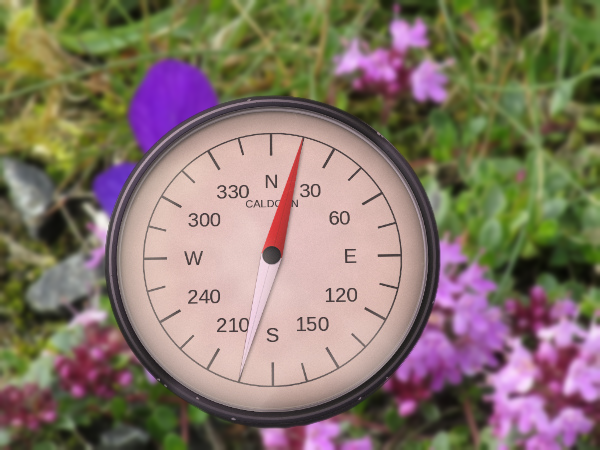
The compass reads 15 °
